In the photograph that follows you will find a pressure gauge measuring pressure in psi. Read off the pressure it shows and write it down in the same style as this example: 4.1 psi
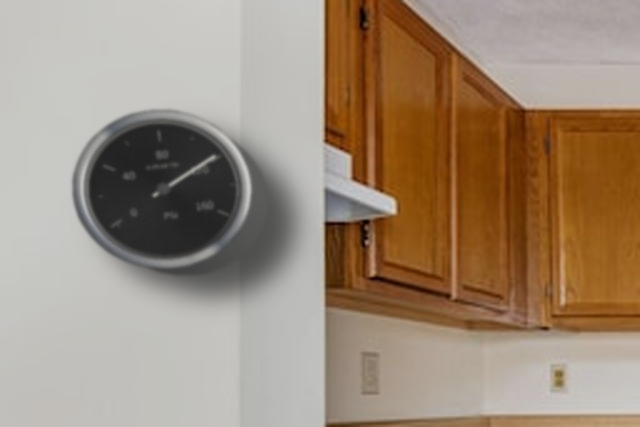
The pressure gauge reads 120 psi
